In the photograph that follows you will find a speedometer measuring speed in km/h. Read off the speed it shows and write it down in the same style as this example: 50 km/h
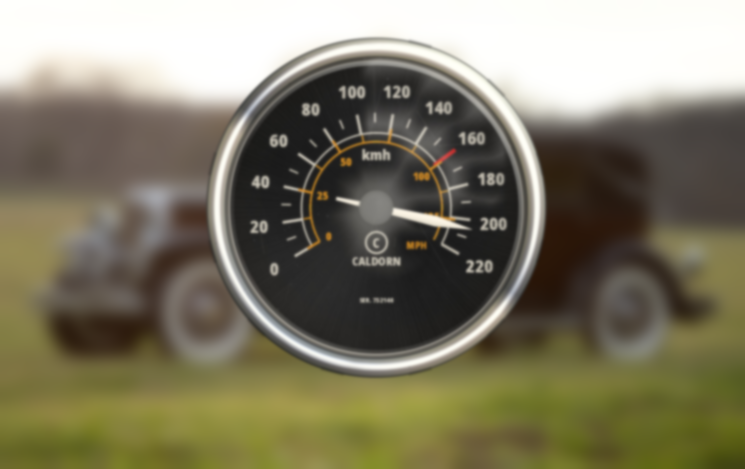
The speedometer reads 205 km/h
